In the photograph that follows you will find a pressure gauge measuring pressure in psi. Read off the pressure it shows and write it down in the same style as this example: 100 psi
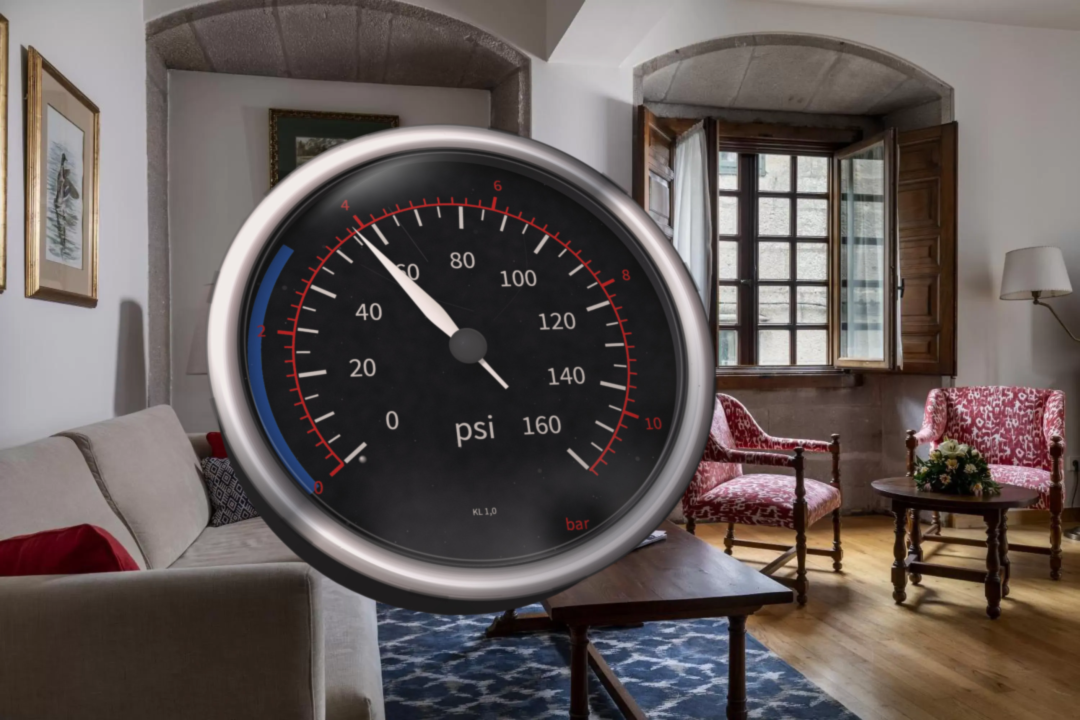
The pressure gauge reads 55 psi
